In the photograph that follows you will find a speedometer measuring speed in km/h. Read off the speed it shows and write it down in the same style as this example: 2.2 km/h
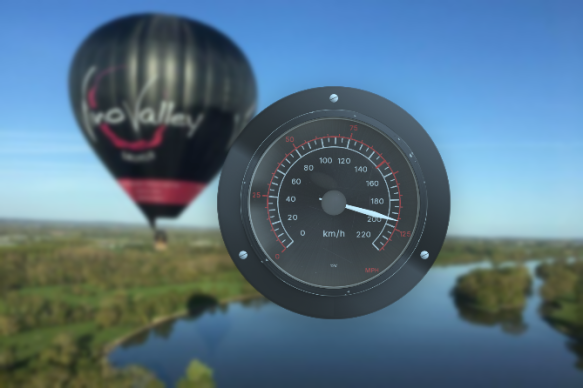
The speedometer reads 195 km/h
